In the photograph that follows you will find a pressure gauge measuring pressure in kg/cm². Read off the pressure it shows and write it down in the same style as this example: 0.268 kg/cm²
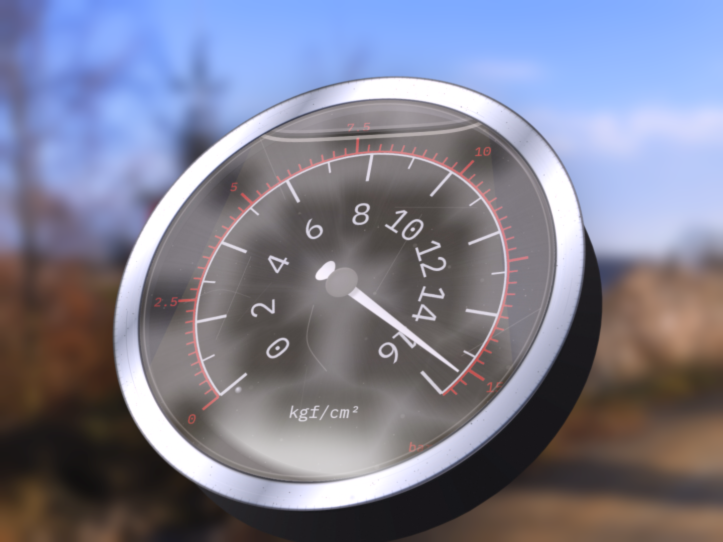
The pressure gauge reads 15.5 kg/cm²
